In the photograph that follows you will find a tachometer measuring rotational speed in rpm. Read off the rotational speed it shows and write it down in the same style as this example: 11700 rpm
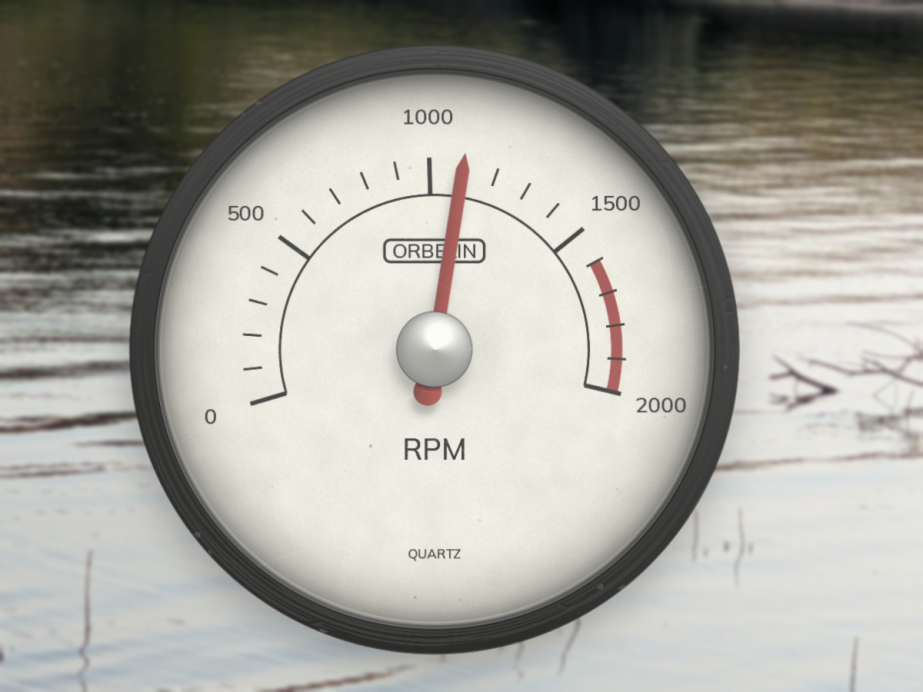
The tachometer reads 1100 rpm
